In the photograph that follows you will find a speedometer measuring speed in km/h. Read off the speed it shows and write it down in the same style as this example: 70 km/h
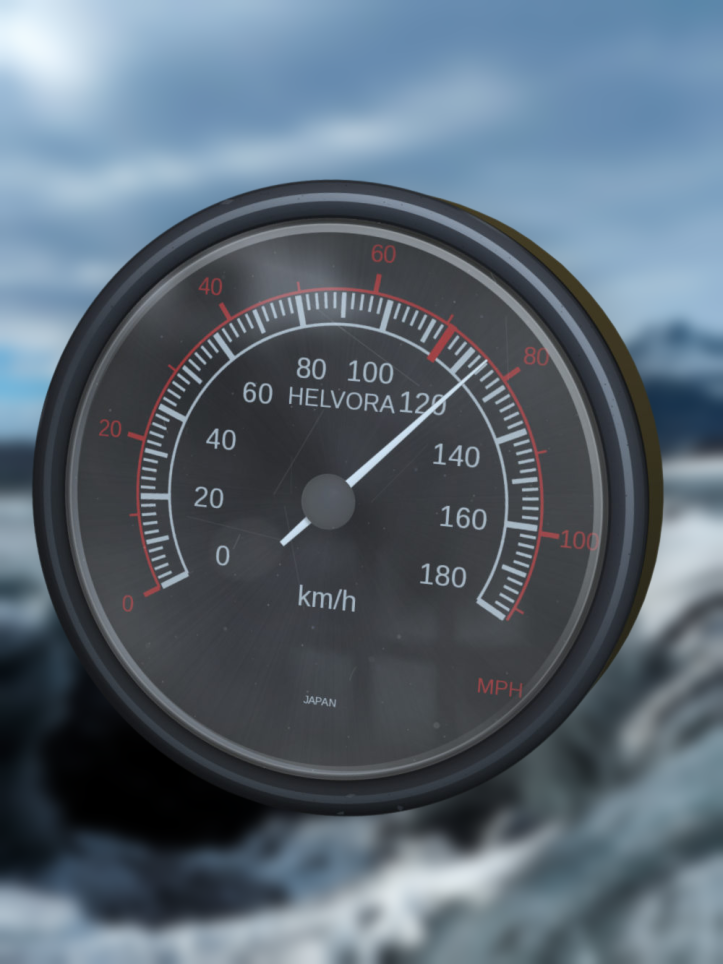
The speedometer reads 124 km/h
